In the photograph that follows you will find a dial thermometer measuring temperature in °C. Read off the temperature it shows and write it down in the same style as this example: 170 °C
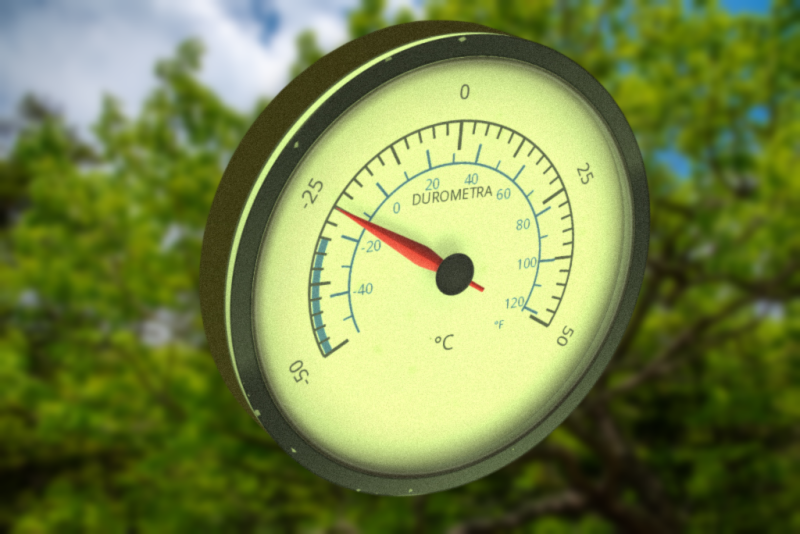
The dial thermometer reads -25 °C
